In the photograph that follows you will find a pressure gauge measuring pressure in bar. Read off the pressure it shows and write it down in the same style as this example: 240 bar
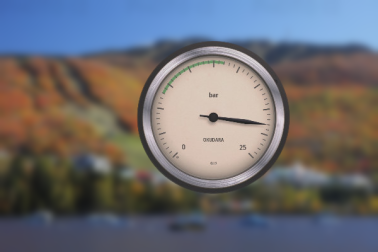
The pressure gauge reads 21.5 bar
